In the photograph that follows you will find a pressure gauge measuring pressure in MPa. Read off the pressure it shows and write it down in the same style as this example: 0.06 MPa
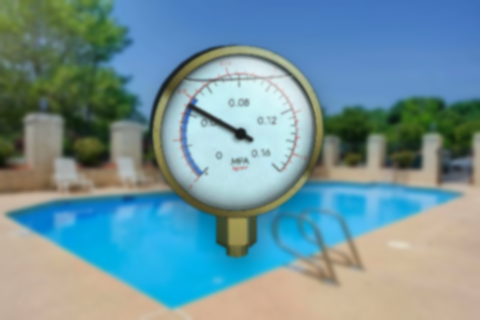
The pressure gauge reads 0.045 MPa
